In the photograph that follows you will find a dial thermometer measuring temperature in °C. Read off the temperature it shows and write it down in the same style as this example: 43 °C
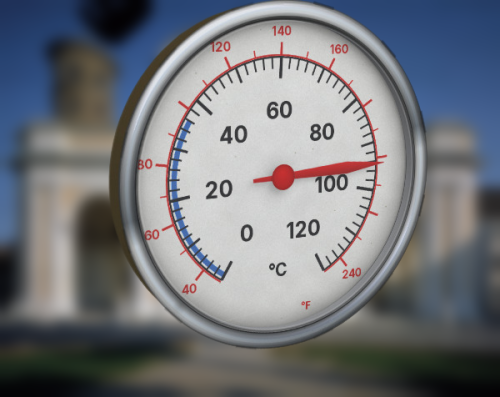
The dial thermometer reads 94 °C
